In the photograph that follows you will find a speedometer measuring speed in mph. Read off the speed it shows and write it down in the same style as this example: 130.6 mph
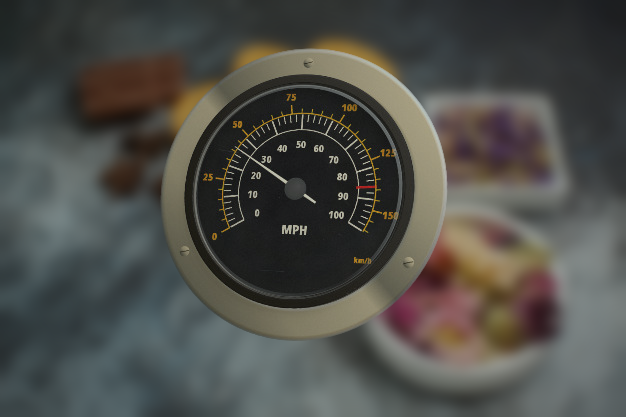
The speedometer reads 26 mph
